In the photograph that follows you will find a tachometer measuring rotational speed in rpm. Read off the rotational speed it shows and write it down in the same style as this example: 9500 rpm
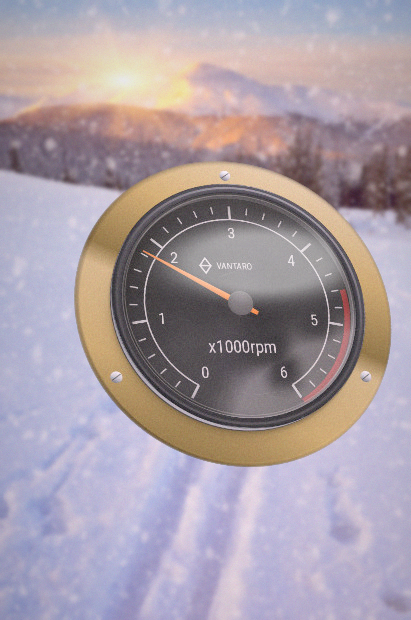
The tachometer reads 1800 rpm
